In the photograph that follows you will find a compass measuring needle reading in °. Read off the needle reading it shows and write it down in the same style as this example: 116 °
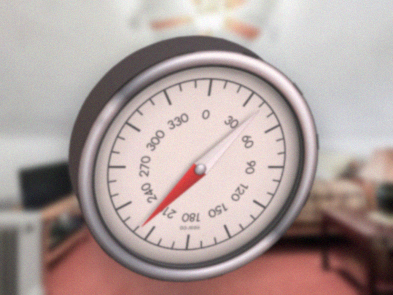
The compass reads 220 °
